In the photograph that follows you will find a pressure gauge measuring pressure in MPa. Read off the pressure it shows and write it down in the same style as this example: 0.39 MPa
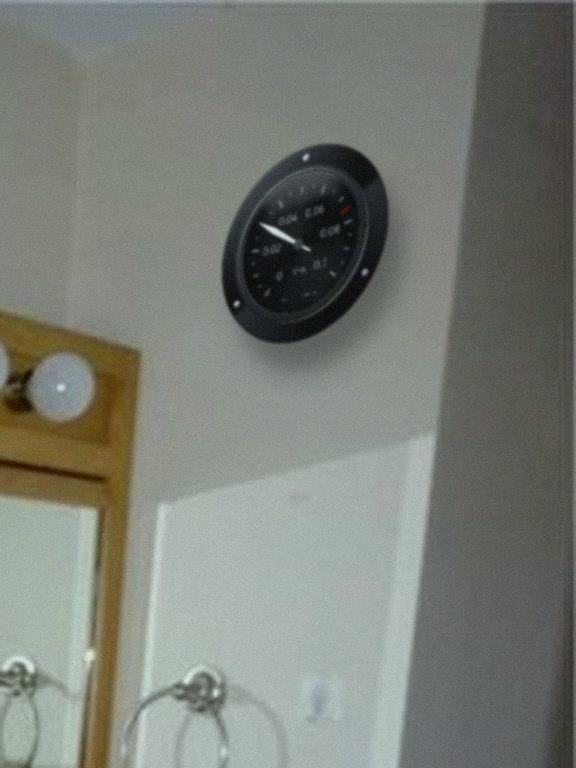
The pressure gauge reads 0.03 MPa
